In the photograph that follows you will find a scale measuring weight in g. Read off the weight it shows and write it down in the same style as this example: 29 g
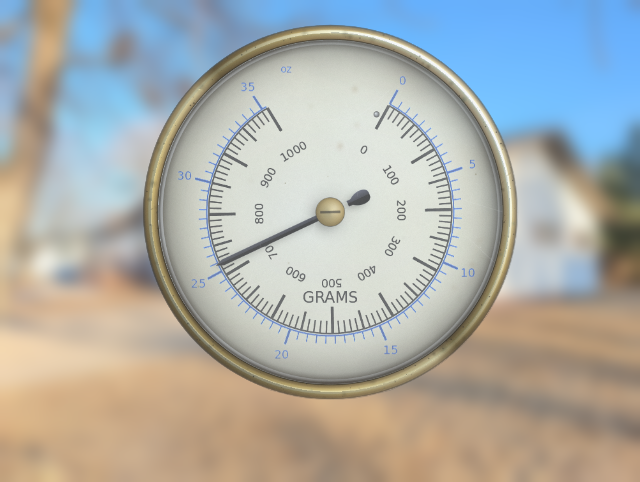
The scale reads 720 g
